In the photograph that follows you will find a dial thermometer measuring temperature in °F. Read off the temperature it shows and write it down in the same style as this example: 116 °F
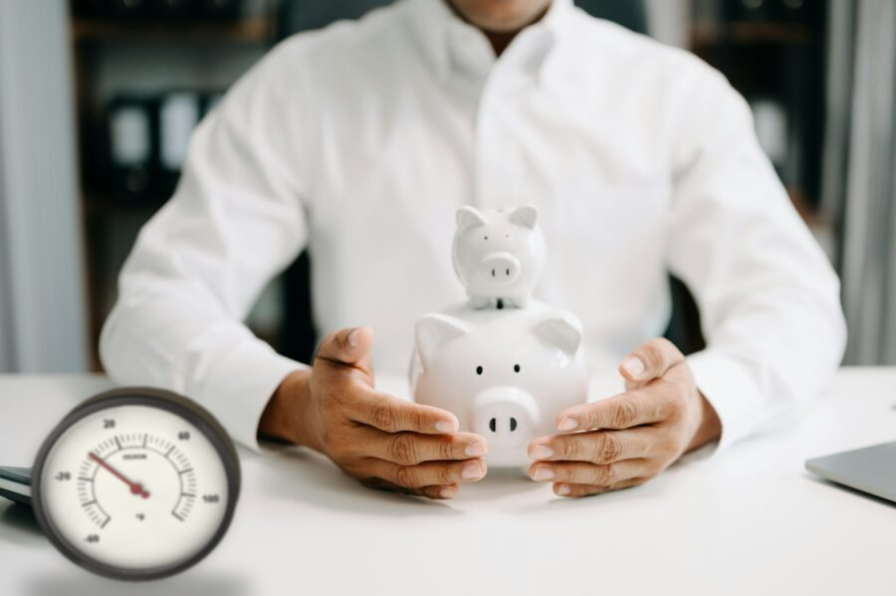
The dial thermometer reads 0 °F
